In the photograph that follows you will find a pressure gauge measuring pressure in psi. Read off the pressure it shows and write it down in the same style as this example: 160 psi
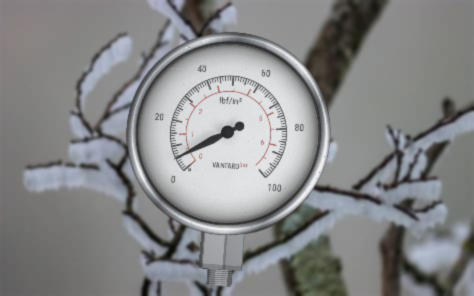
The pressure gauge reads 5 psi
